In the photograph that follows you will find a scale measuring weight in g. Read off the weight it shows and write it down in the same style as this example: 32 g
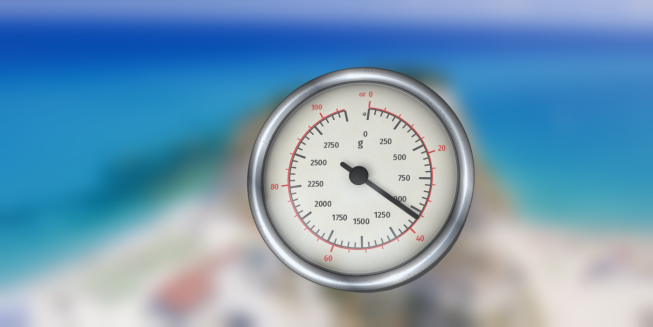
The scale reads 1050 g
